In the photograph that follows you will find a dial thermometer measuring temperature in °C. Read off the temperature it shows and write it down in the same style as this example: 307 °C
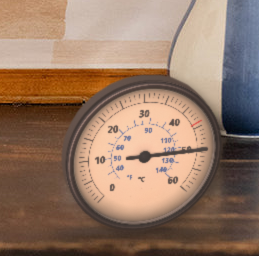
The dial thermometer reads 50 °C
